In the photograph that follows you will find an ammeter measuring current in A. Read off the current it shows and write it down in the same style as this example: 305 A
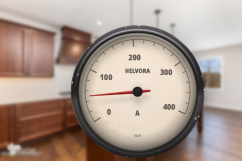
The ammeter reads 50 A
